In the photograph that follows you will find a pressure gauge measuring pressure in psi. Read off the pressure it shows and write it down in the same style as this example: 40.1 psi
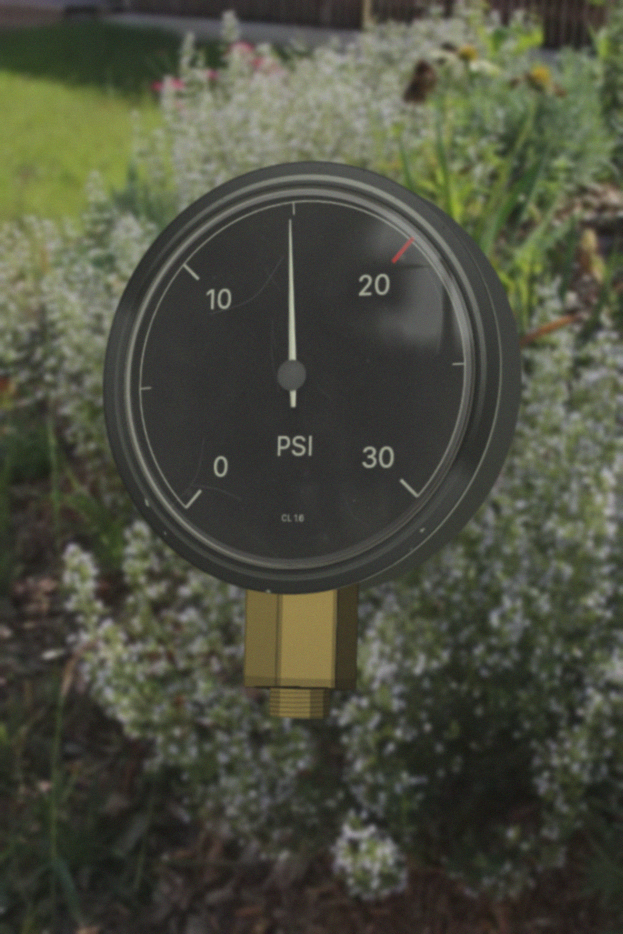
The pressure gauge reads 15 psi
